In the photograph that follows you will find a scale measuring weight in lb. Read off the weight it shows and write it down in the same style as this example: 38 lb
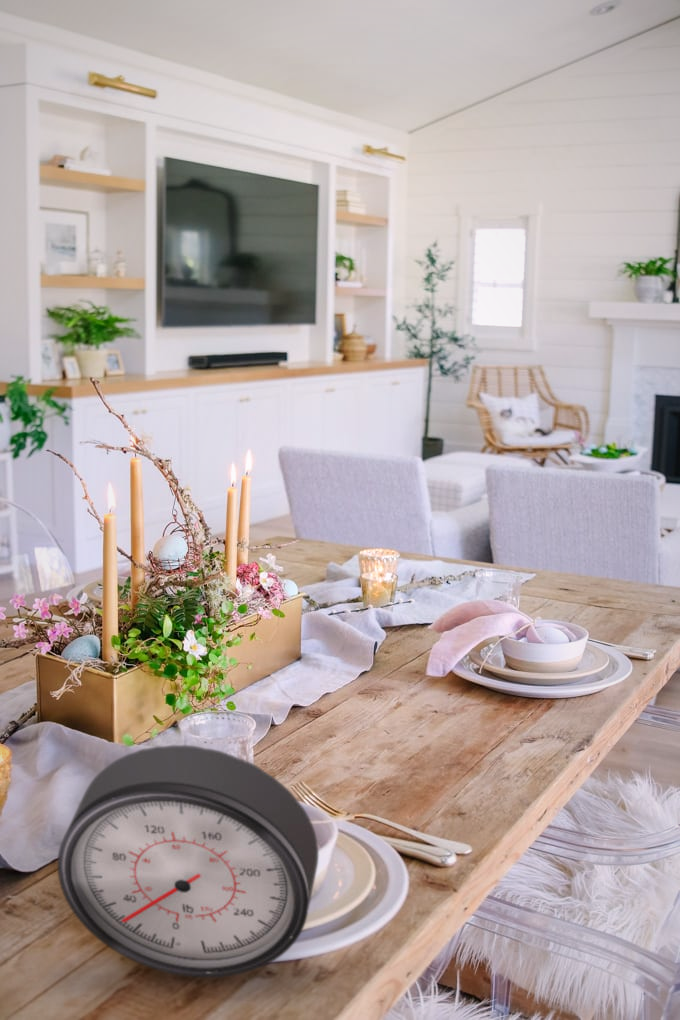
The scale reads 30 lb
